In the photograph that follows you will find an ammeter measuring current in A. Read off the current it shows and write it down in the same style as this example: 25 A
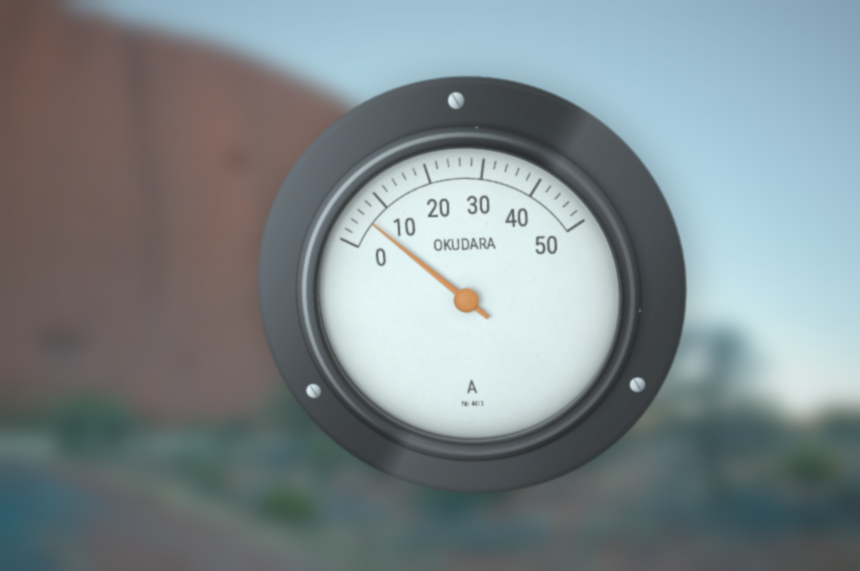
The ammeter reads 6 A
